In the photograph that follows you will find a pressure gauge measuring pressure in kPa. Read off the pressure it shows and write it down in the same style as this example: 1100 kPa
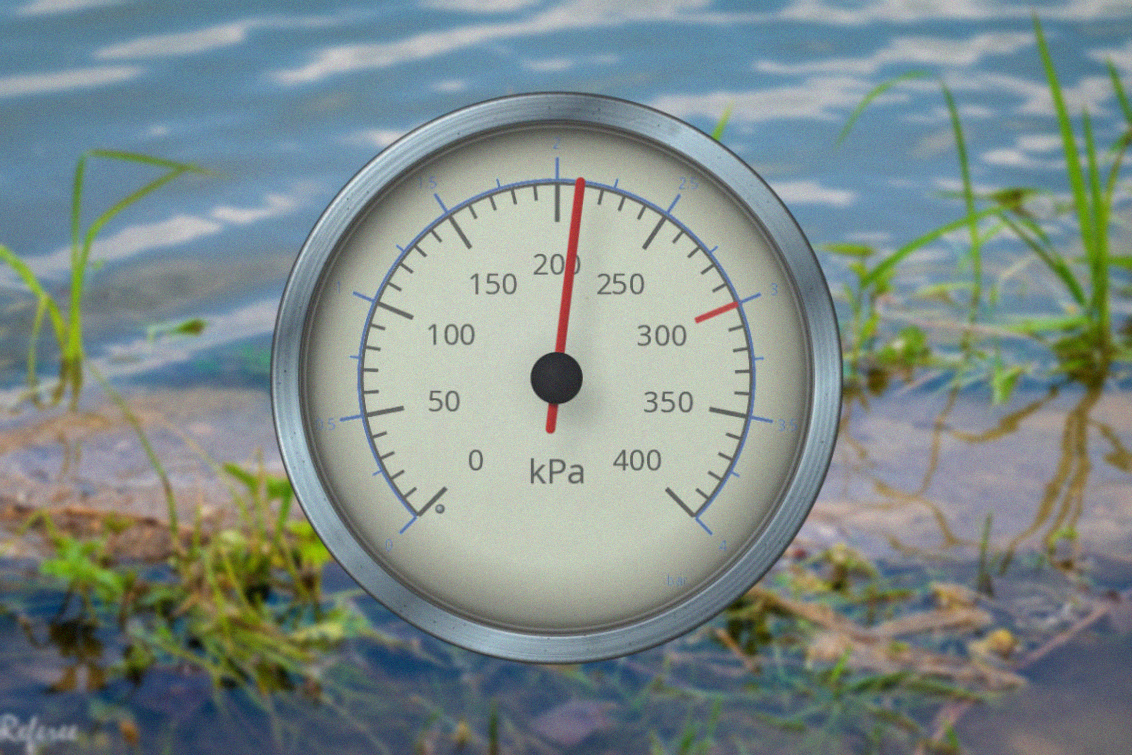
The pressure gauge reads 210 kPa
